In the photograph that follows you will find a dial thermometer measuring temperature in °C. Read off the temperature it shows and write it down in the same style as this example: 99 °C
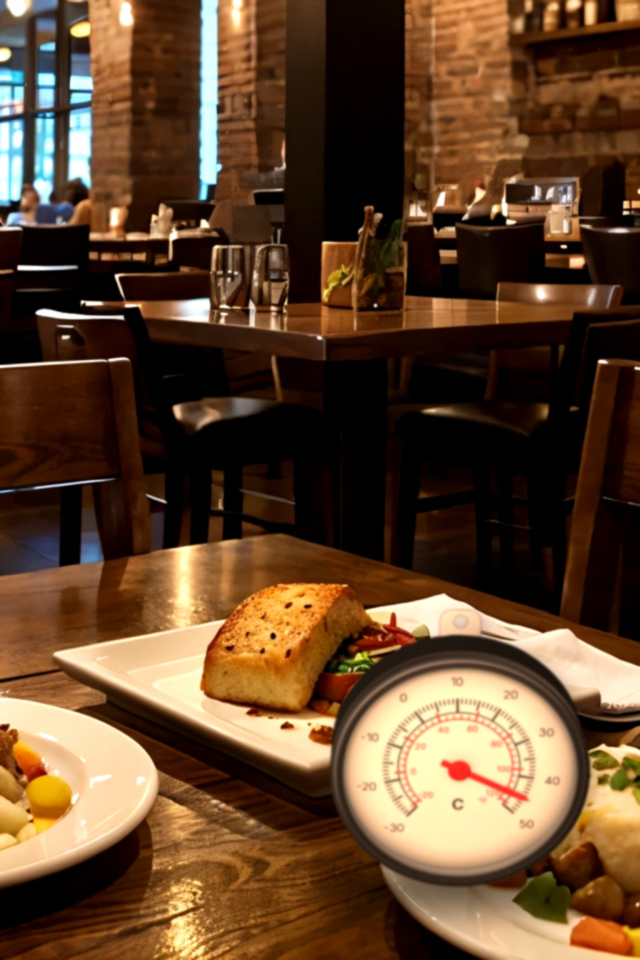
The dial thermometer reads 45 °C
